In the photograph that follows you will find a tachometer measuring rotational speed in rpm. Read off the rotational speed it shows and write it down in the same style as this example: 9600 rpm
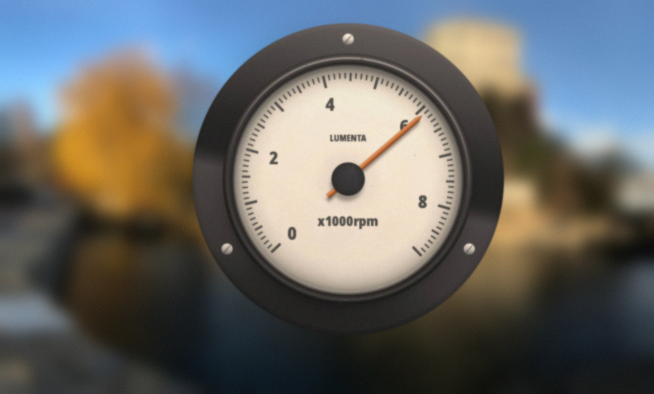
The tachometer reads 6100 rpm
